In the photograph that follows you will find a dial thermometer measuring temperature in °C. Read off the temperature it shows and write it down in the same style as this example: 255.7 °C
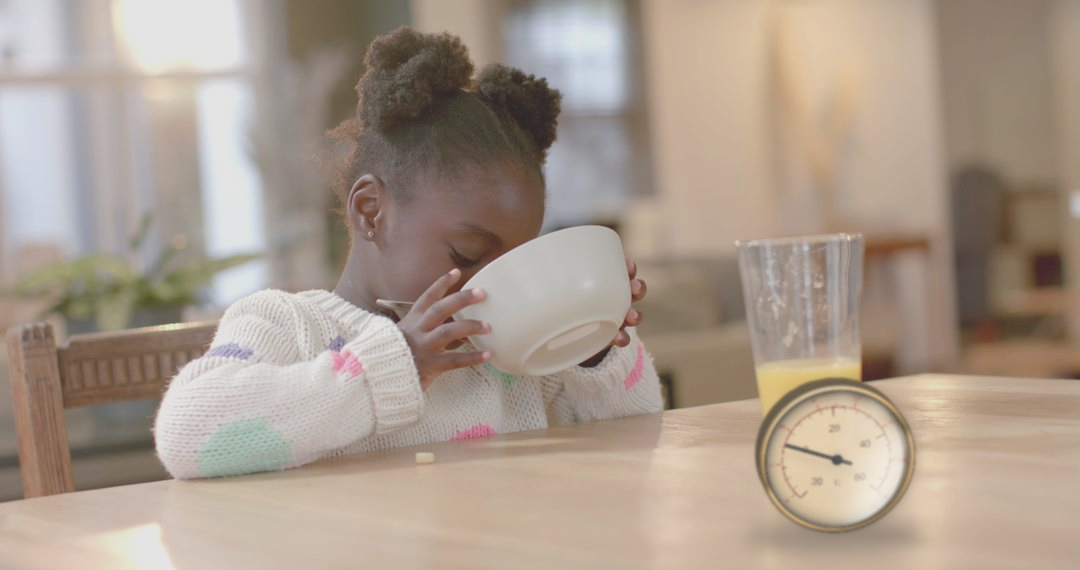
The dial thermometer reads 0 °C
